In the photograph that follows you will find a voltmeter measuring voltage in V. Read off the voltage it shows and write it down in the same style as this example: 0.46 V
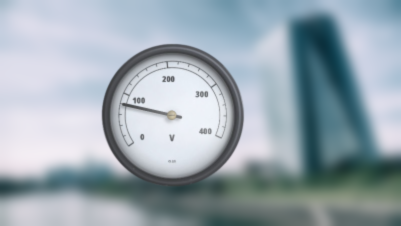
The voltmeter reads 80 V
